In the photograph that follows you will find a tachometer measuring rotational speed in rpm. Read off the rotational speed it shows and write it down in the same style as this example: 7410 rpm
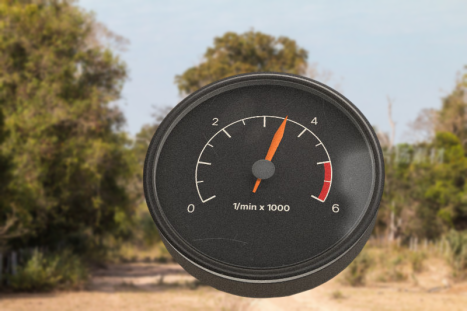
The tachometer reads 3500 rpm
